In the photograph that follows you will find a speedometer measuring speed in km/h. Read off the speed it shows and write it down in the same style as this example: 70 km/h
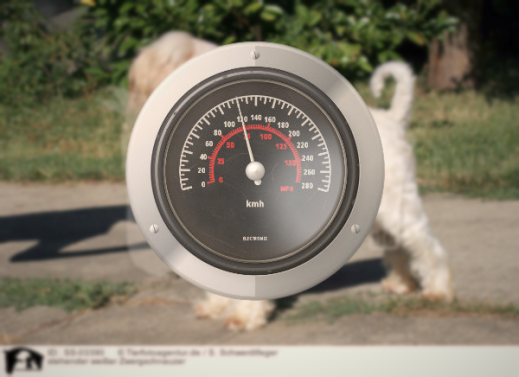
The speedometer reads 120 km/h
